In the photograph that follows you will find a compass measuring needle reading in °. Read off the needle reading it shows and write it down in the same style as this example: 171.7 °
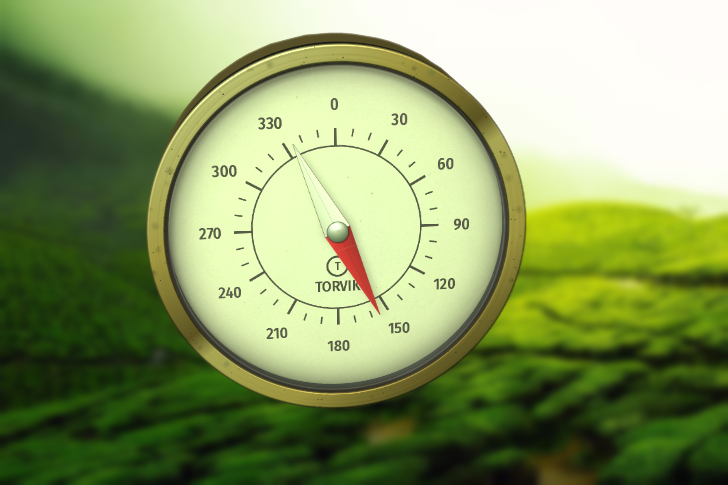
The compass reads 155 °
